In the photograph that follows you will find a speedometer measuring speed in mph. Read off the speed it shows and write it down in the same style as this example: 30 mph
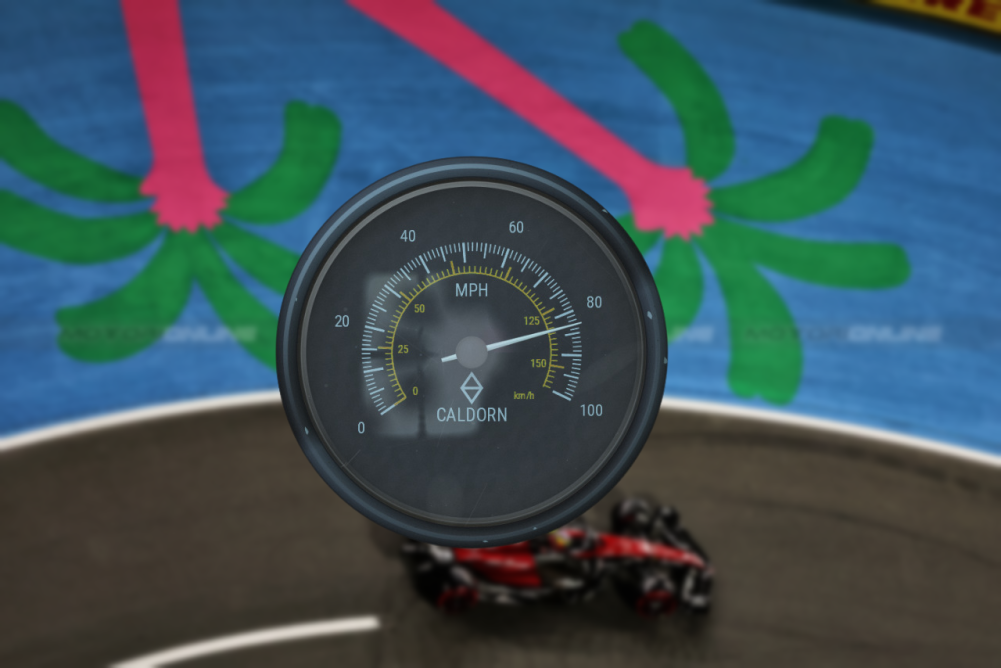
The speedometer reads 83 mph
